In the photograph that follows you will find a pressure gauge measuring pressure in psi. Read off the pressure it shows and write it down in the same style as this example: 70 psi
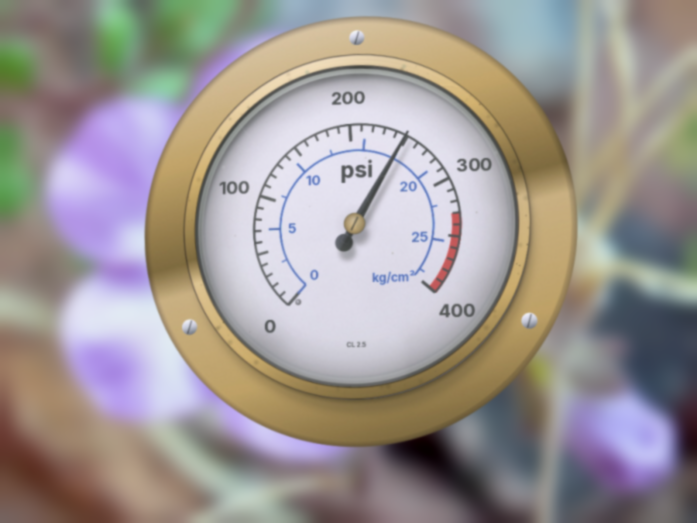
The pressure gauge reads 250 psi
